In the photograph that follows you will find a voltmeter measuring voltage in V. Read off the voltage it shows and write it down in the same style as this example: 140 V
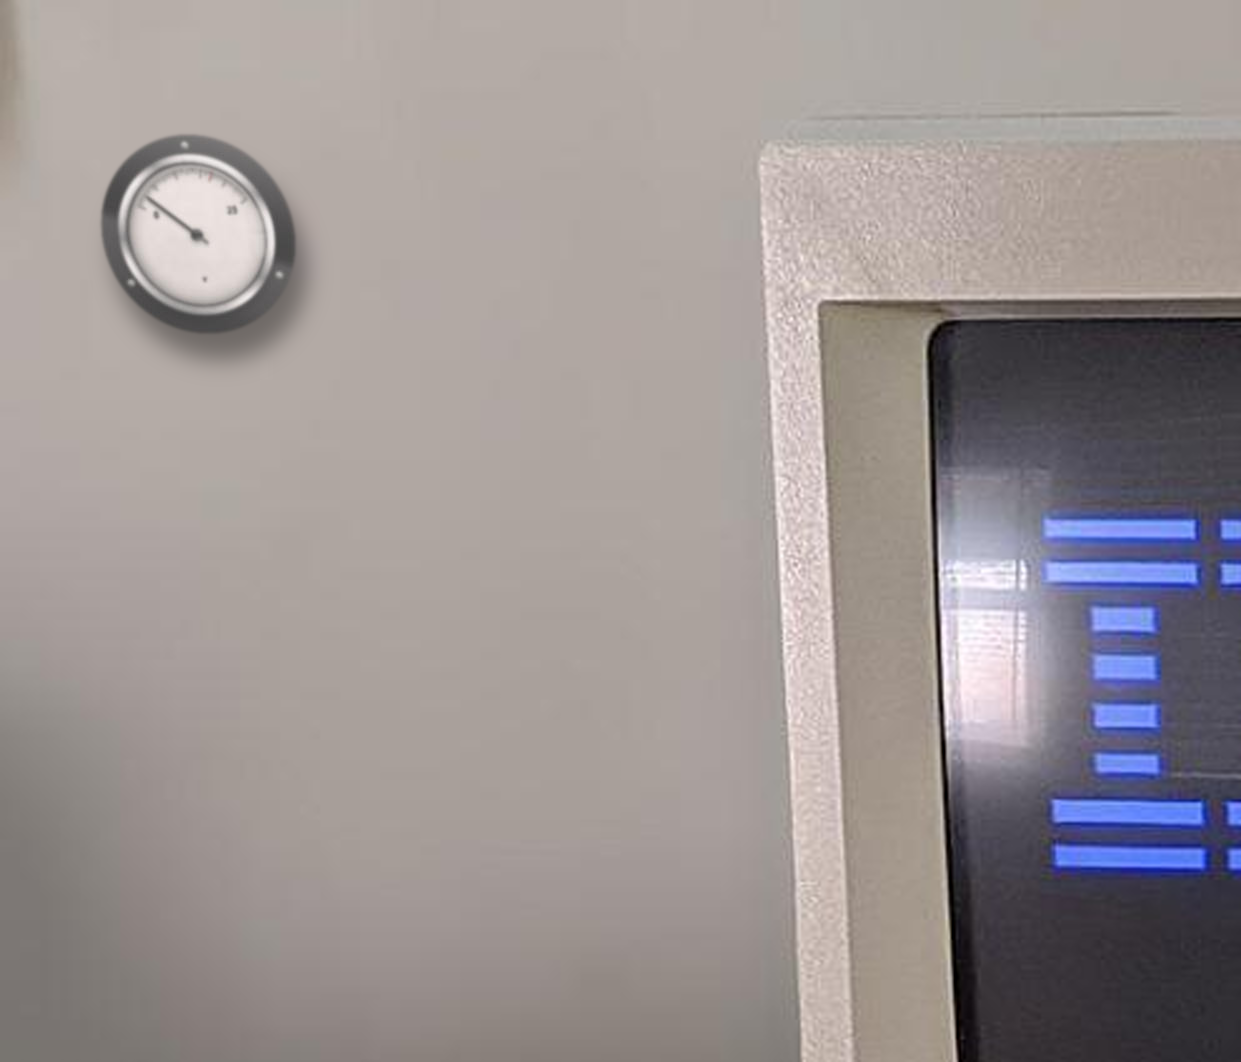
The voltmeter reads 2.5 V
